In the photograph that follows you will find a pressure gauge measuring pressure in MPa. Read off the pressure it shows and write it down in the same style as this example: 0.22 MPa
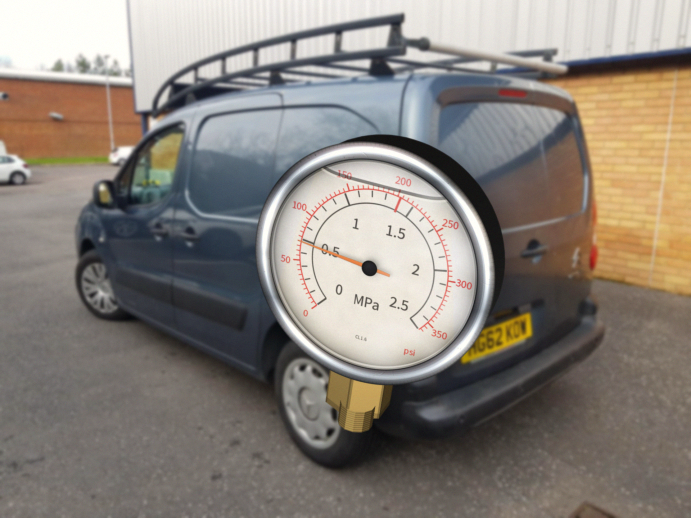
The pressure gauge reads 0.5 MPa
